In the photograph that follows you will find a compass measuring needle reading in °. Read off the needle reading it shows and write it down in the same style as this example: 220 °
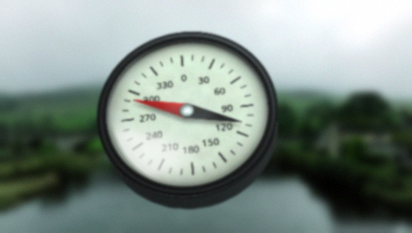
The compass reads 290 °
